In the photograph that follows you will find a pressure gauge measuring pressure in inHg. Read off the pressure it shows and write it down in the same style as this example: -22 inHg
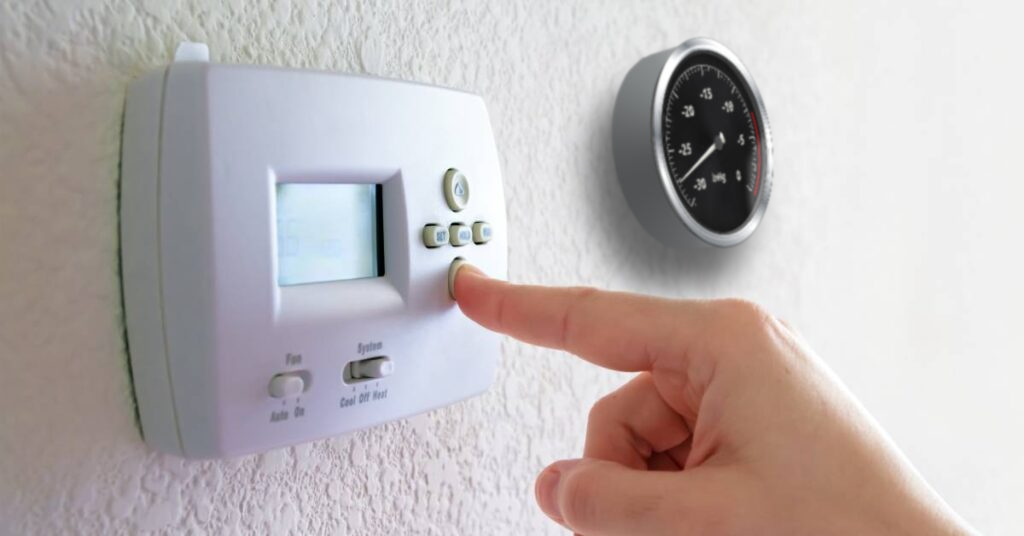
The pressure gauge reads -27.5 inHg
